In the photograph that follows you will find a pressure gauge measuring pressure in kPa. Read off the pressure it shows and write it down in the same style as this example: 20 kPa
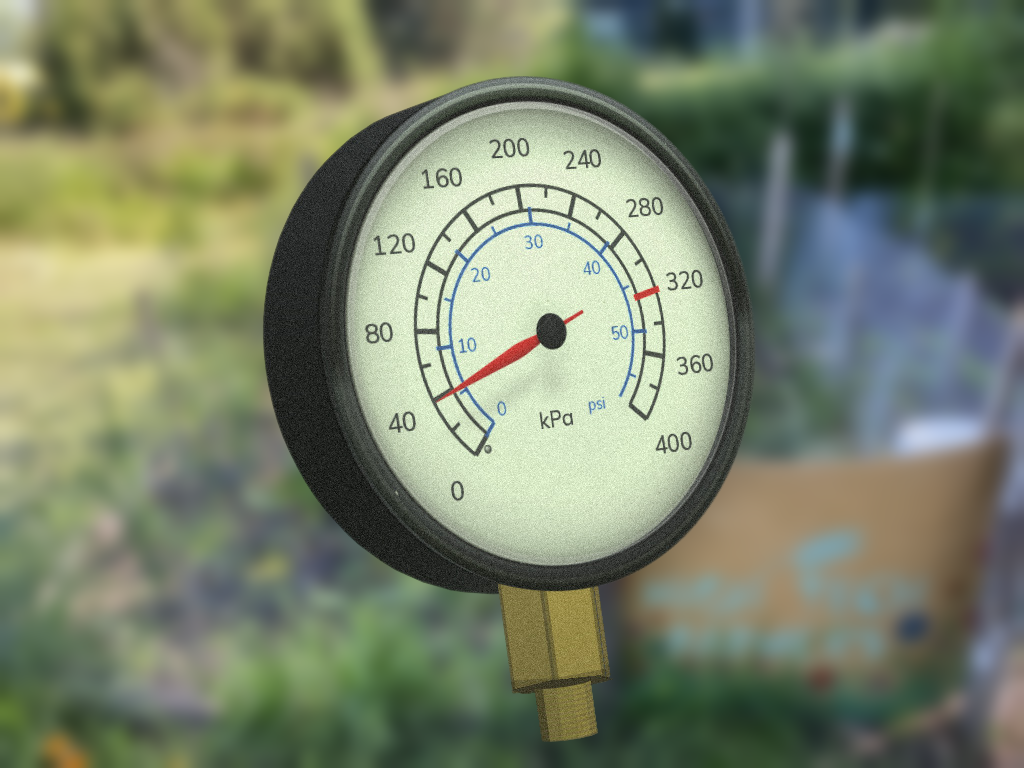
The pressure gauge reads 40 kPa
